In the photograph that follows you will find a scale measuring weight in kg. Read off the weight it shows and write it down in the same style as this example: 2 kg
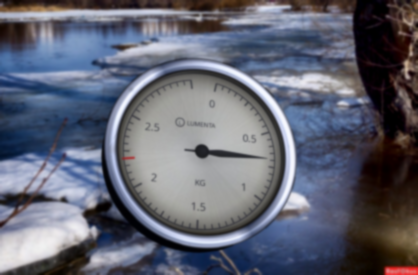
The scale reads 0.7 kg
